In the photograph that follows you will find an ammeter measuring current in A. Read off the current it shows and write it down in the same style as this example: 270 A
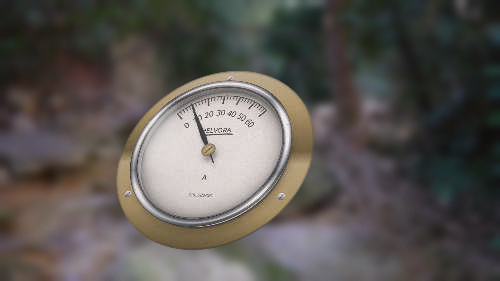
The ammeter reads 10 A
